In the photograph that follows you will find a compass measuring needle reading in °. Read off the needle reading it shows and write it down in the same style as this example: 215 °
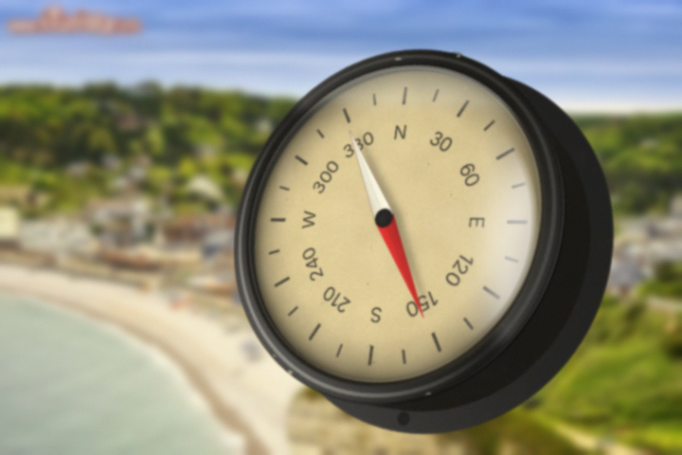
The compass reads 150 °
